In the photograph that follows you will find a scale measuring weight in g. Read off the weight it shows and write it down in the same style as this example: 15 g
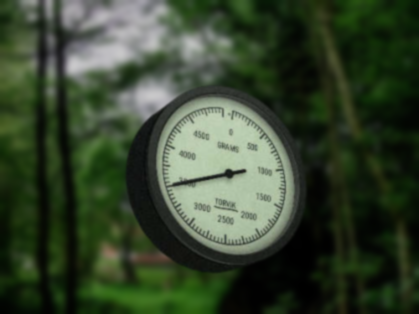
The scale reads 3500 g
